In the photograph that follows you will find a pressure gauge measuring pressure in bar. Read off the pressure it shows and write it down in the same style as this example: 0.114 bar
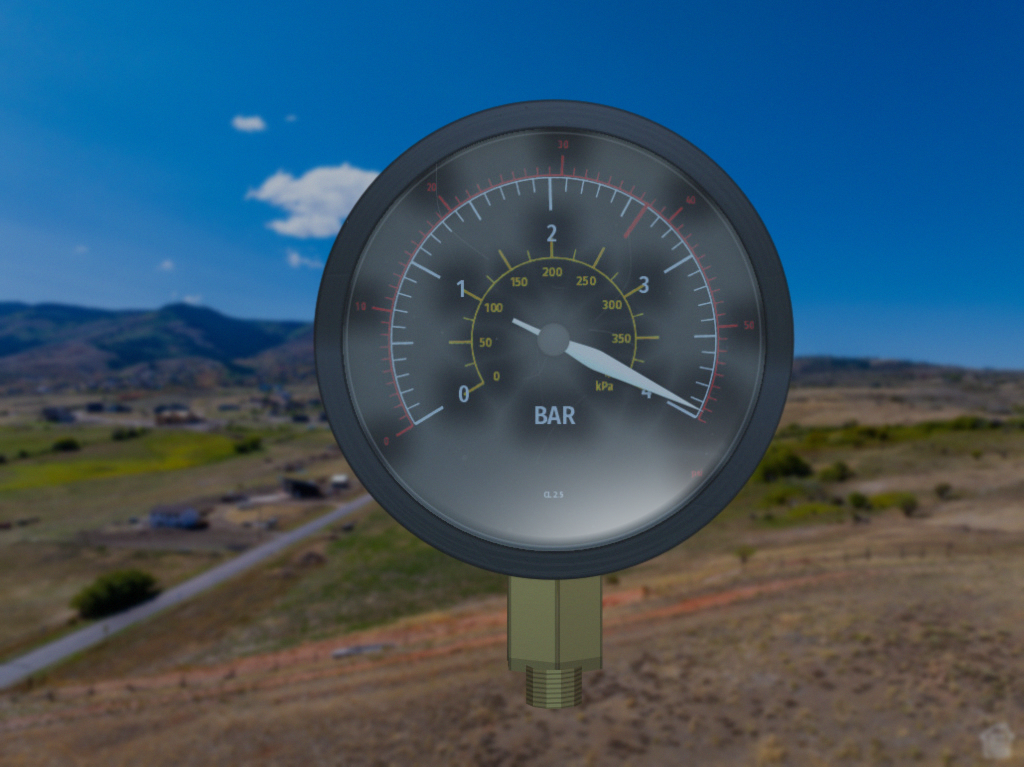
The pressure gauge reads 3.95 bar
